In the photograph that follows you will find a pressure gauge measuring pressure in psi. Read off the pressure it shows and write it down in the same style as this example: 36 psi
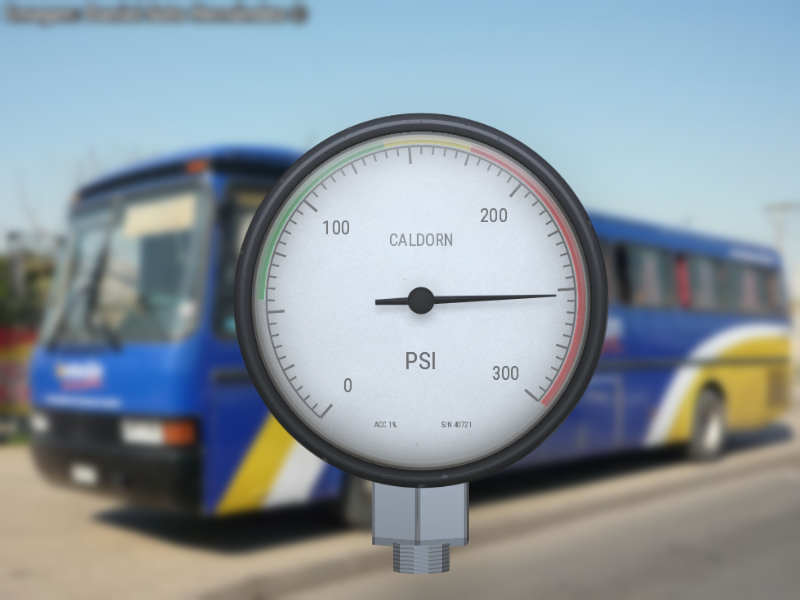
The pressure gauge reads 252.5 psi
